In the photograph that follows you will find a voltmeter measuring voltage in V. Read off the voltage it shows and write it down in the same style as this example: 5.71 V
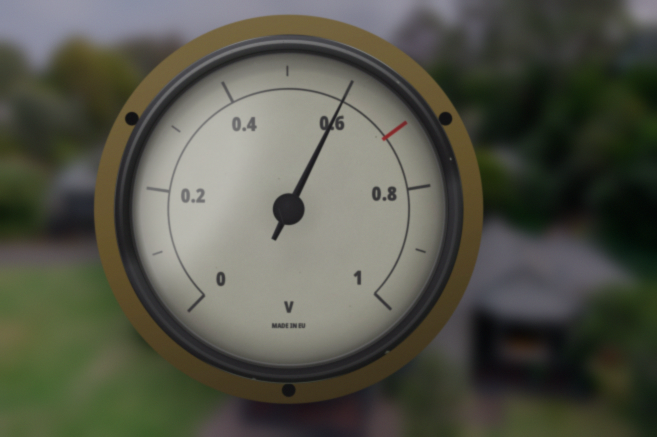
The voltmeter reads 0.6 V
